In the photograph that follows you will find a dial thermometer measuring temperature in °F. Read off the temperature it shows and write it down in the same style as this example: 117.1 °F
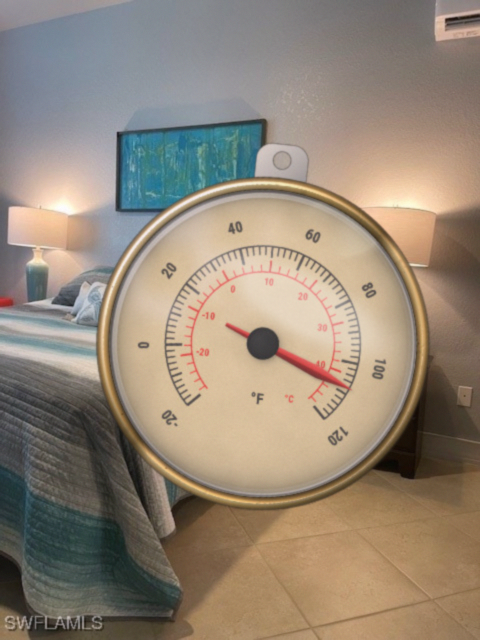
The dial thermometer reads 108 °F
